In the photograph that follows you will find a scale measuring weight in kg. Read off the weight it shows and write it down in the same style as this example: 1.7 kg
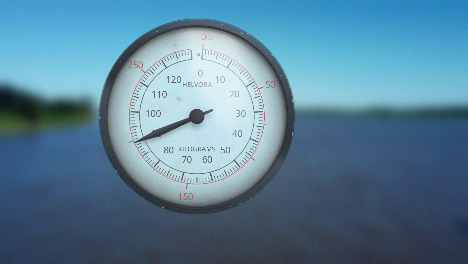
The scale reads 90 kg
